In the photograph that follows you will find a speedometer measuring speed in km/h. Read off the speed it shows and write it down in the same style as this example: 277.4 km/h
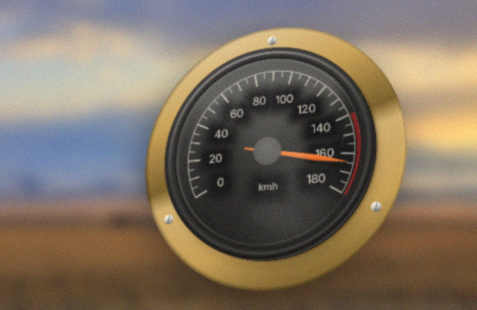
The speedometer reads 165 km/h
